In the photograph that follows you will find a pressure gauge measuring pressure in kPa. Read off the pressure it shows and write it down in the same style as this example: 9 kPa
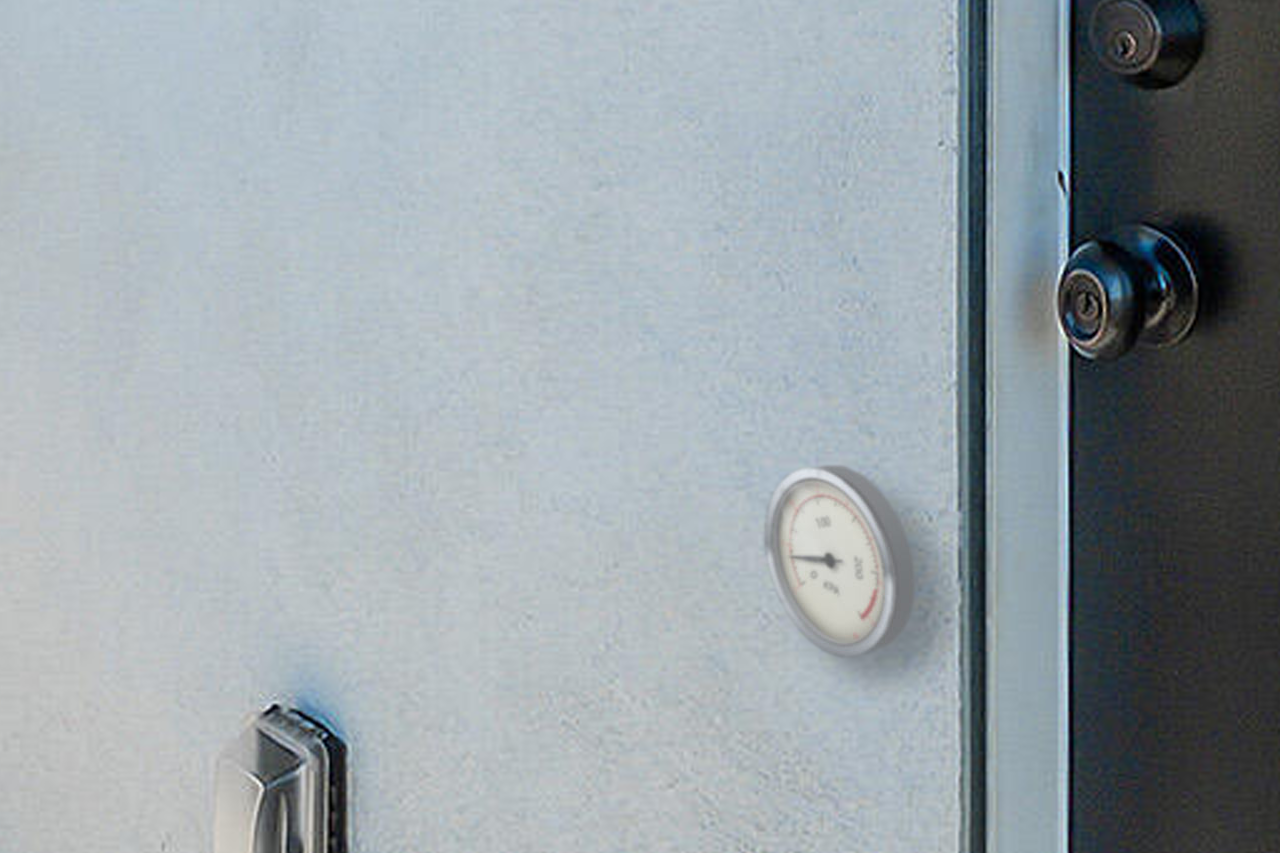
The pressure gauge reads 25 kPa
